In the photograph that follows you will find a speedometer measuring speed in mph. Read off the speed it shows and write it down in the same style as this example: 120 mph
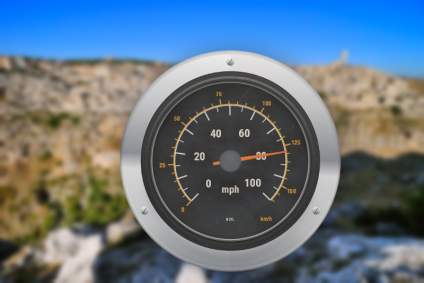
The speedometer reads 80 mph
